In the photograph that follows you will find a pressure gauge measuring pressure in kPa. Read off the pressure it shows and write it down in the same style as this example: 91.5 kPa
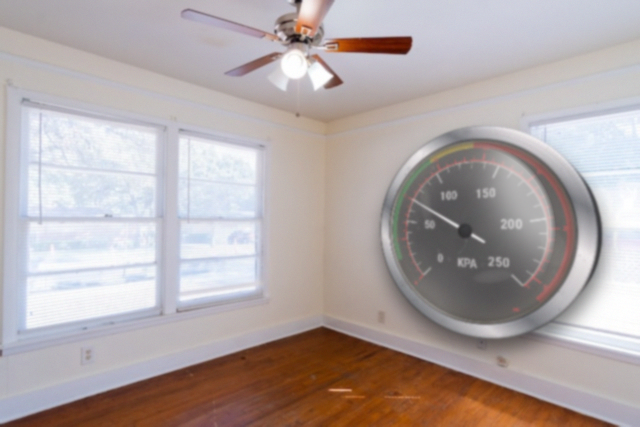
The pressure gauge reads 70 kPa
